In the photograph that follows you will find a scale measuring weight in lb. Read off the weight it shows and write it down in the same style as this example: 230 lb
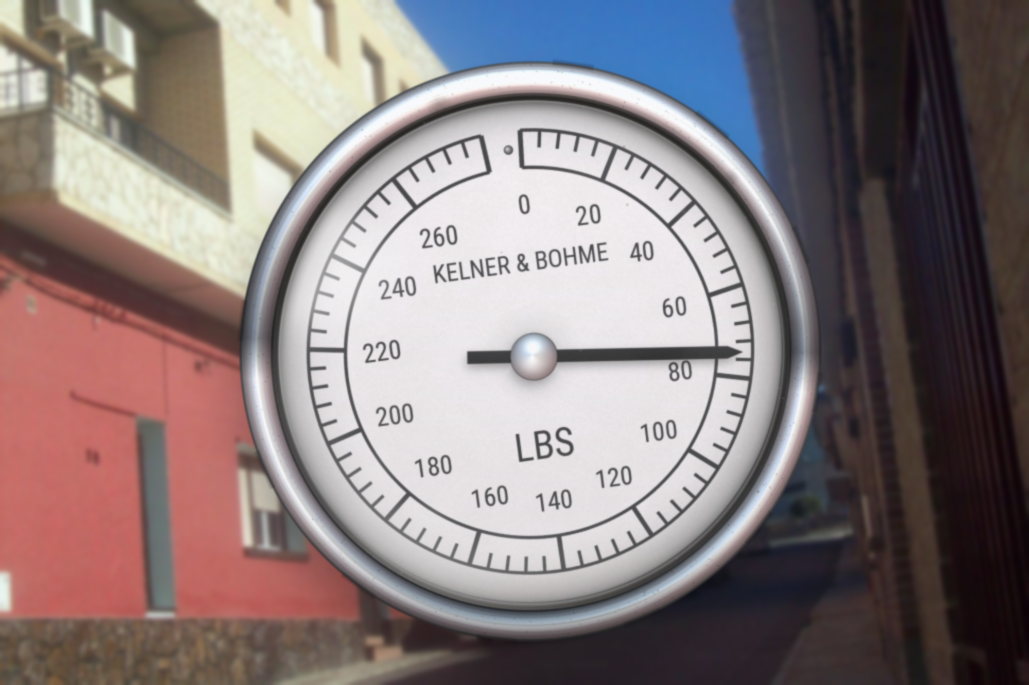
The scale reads 74 lb
